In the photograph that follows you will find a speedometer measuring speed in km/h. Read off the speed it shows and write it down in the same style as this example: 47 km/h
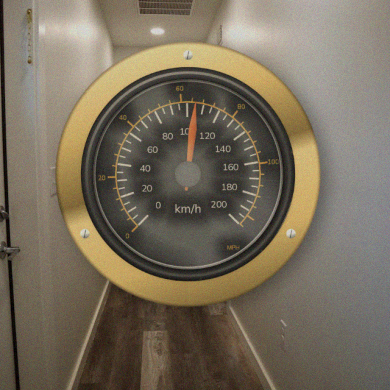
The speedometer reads 105 km/h
